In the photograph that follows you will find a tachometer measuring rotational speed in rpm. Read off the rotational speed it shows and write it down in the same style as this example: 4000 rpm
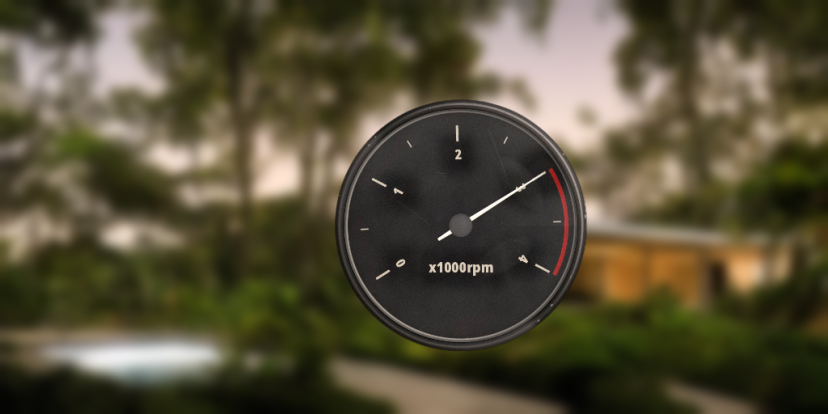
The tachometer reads 3000 rpm
